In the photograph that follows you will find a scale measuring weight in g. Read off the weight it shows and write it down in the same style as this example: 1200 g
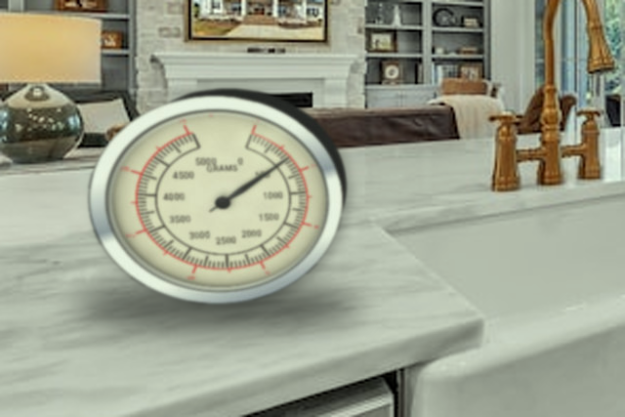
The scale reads 500 g
